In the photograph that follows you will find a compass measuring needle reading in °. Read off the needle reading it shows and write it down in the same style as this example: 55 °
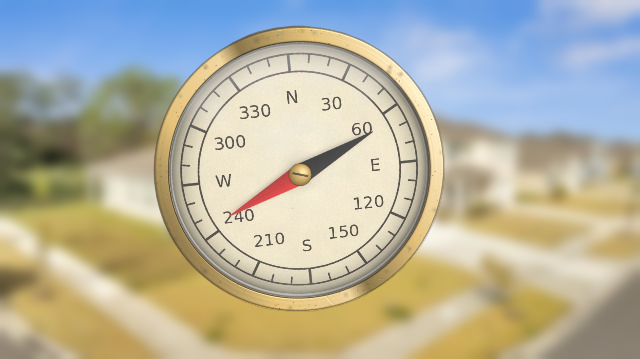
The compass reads 245 °
